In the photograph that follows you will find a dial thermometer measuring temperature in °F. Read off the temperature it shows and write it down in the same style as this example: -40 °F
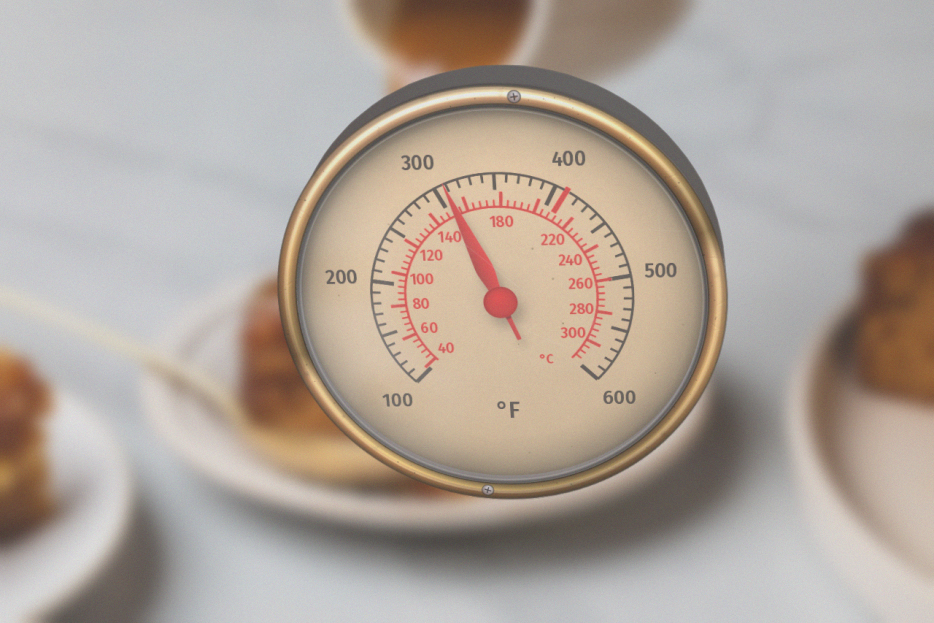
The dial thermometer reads 310 °F
